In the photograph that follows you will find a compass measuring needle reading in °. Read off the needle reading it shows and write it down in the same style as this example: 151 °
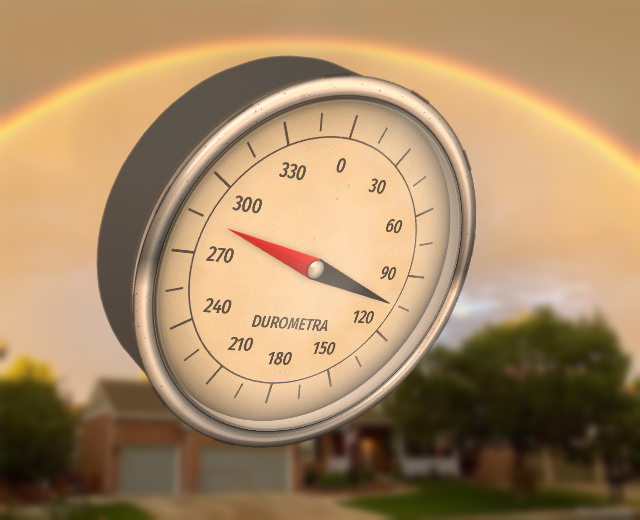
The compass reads 285 °
